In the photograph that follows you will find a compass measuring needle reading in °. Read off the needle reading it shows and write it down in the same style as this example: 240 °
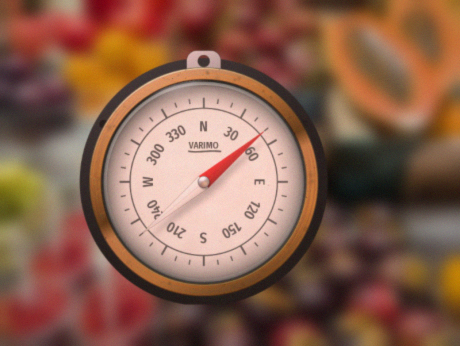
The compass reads 50 °
